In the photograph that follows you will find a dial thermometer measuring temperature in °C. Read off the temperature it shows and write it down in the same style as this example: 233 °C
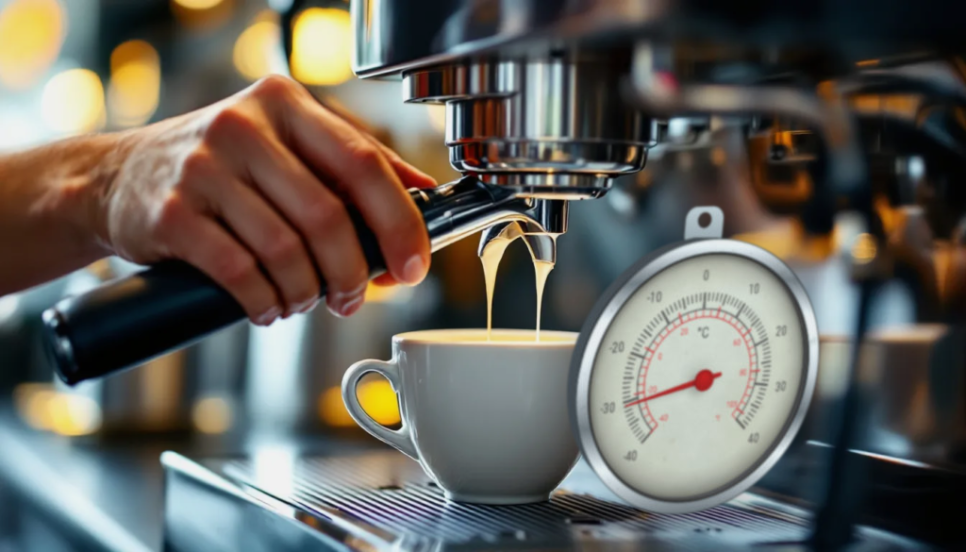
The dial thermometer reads -30 °C
